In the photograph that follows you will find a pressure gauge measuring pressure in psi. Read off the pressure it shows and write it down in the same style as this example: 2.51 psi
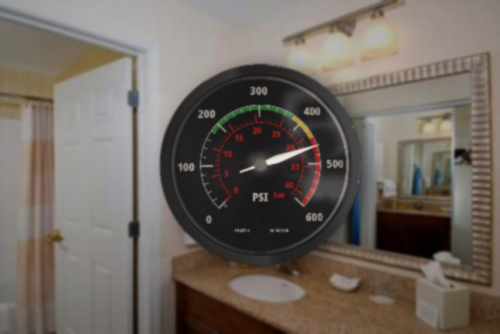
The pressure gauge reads 460 psi
